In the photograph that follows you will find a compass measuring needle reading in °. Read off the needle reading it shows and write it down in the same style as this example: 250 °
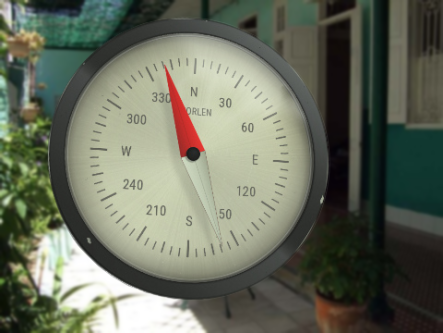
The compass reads 340 °
